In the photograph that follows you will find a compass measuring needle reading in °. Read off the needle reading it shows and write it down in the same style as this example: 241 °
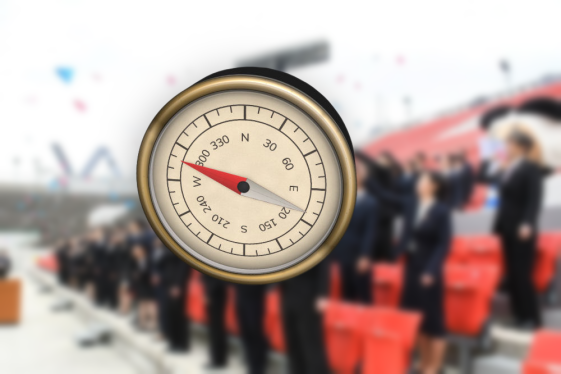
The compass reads 290 °
